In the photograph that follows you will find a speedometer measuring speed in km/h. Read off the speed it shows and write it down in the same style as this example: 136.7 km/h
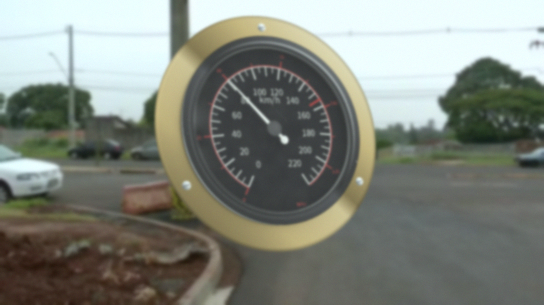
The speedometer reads 80 km/h
